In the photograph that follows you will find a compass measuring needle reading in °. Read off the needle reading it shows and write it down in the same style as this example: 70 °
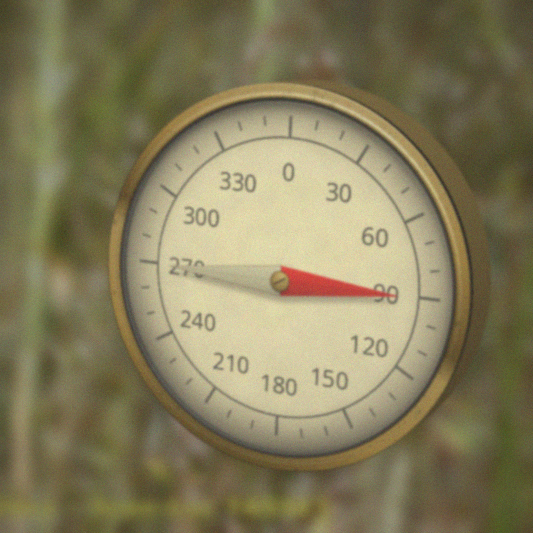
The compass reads 90 °
